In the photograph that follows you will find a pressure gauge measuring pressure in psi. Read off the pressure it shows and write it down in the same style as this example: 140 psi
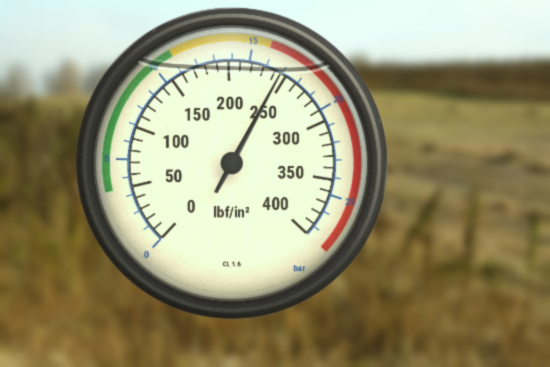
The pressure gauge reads 245 psi
